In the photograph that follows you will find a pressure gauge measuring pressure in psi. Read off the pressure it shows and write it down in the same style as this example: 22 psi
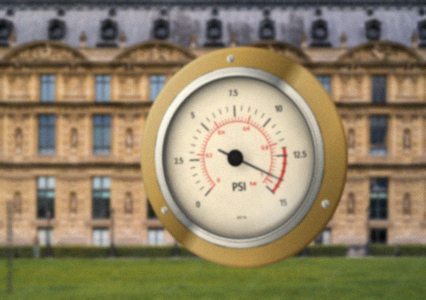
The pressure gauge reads 14 psi
